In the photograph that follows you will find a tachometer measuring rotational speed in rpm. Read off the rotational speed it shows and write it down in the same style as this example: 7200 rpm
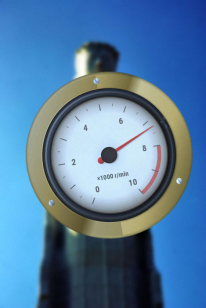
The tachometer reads 7250 rpm
